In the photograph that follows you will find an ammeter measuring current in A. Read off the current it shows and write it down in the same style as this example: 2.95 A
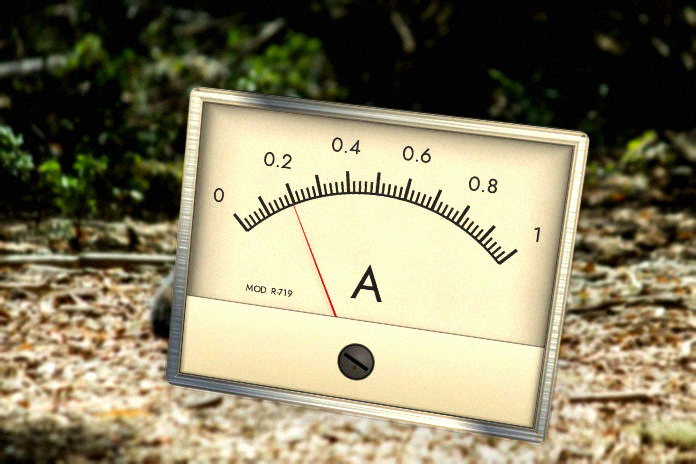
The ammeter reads 0.2 A
